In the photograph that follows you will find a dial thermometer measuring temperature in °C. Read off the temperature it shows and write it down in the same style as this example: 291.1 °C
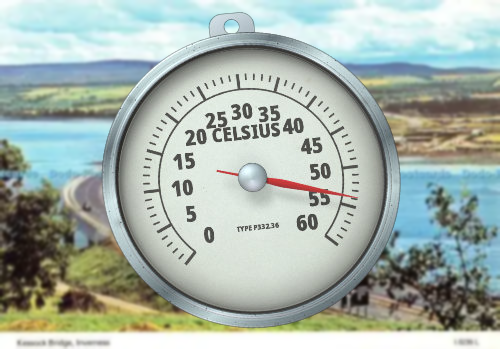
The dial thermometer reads 54 °C
